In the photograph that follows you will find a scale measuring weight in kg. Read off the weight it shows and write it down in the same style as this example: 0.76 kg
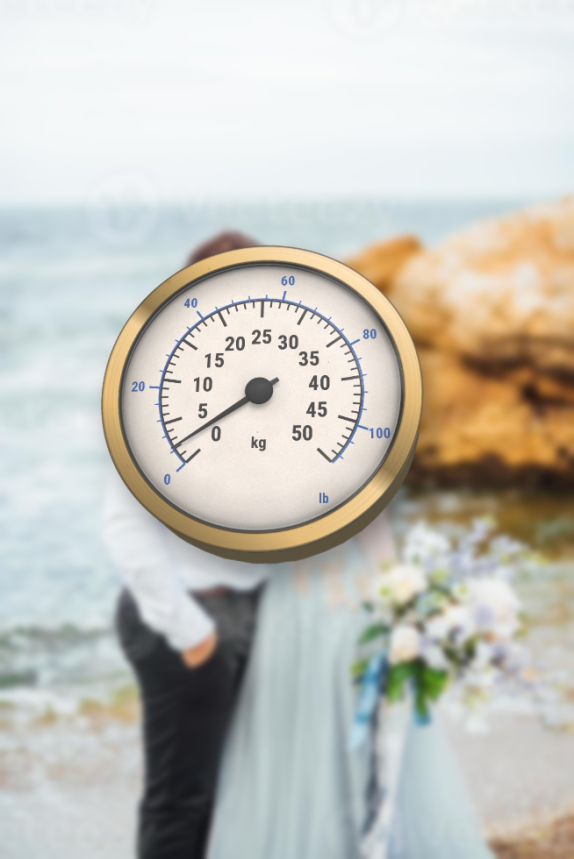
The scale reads 2 kg
